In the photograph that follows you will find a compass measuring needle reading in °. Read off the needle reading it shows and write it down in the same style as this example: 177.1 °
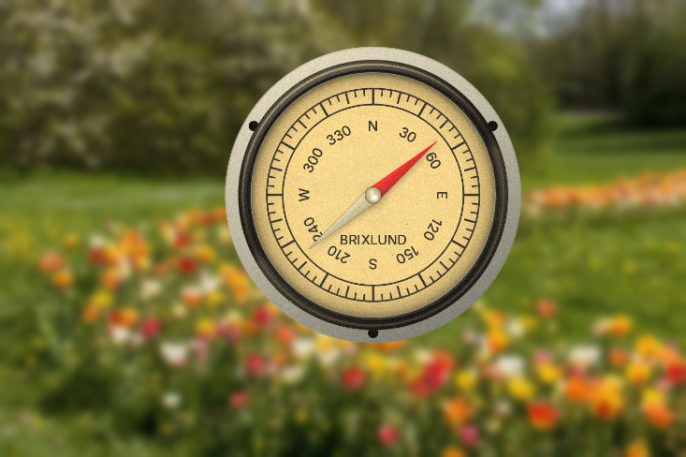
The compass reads 50 °
